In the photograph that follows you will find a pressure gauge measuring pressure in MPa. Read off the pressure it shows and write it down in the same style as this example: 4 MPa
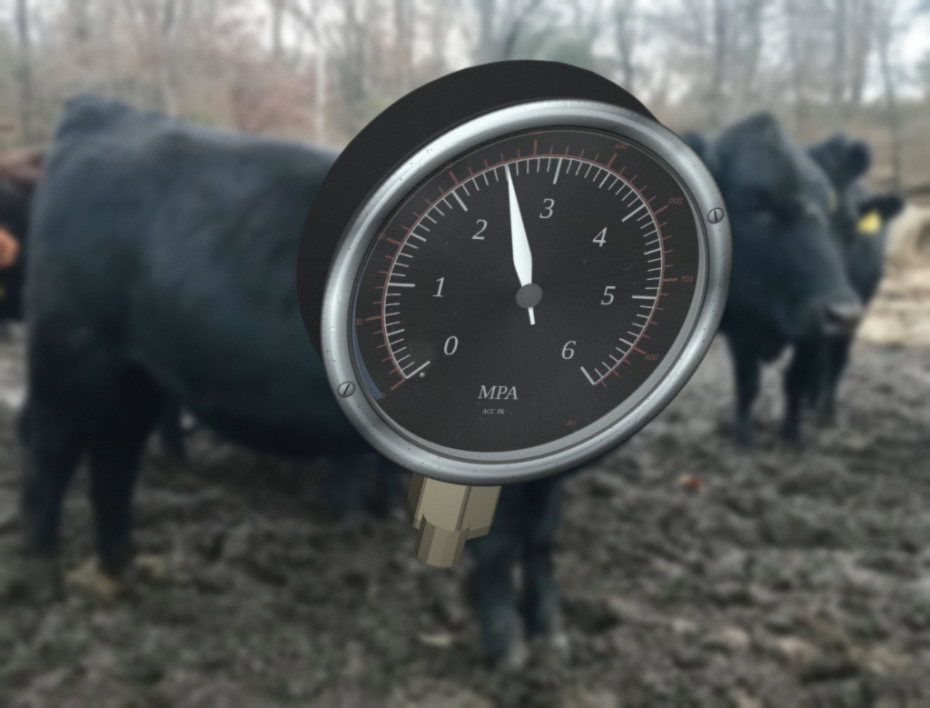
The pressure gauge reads 2.5 MPa
